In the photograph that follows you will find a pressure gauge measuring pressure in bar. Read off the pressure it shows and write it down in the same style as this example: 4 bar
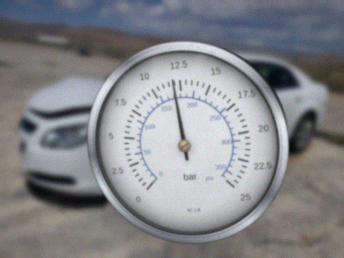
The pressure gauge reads 12 bar
